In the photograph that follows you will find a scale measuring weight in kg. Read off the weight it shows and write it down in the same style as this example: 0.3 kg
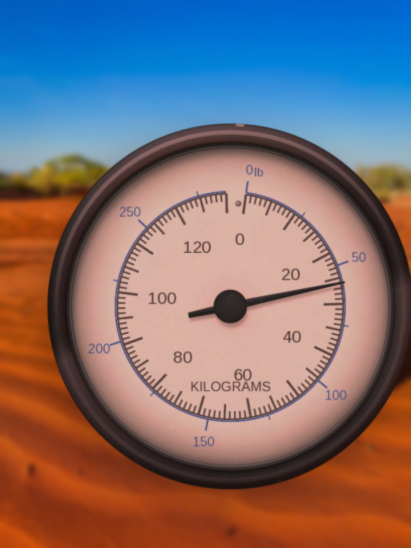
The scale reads 26 kg
